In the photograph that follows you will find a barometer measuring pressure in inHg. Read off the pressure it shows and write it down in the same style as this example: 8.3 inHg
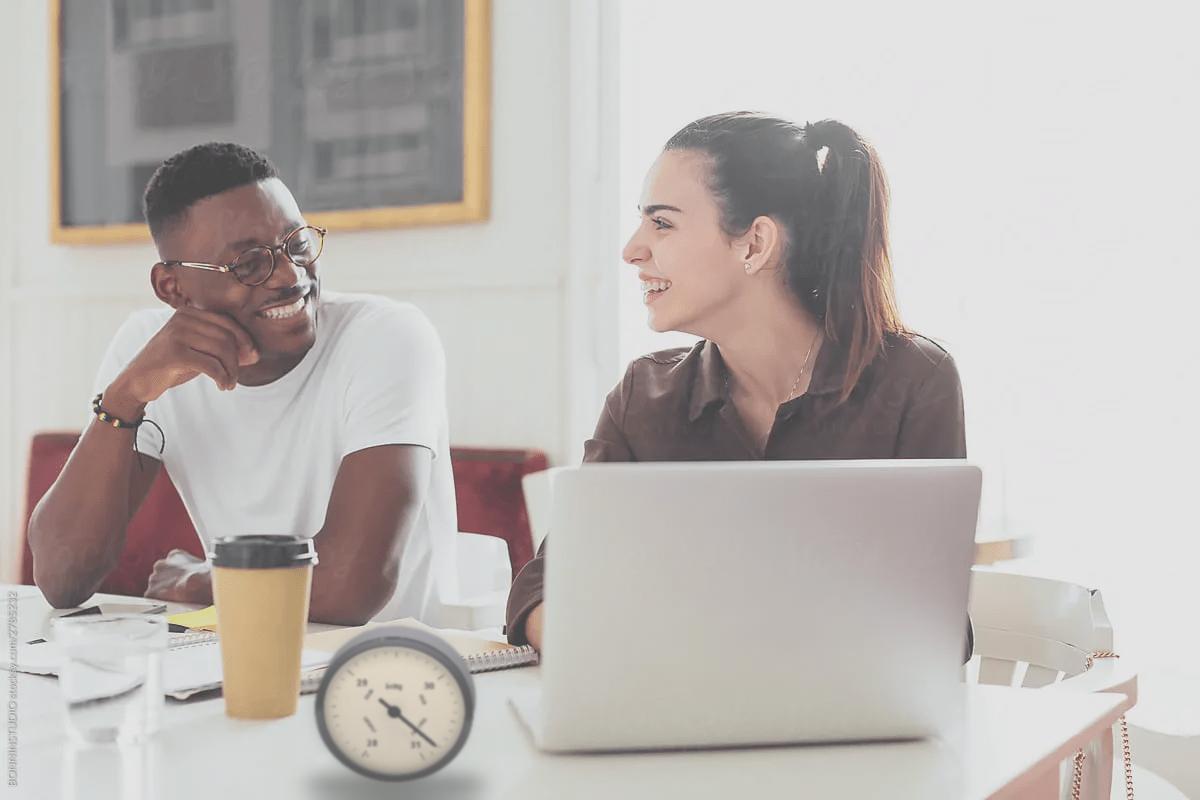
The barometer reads 30.8 inHg
